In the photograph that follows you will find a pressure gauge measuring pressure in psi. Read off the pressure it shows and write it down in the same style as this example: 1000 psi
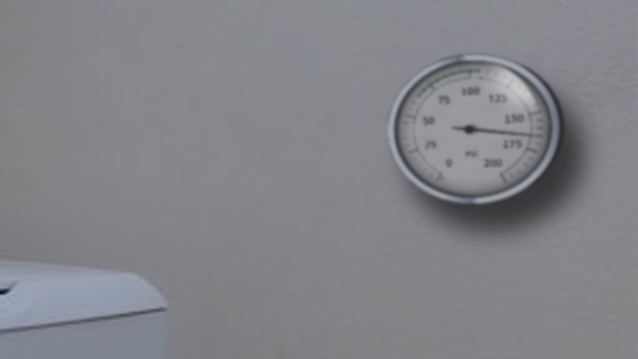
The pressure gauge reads 165 psi
